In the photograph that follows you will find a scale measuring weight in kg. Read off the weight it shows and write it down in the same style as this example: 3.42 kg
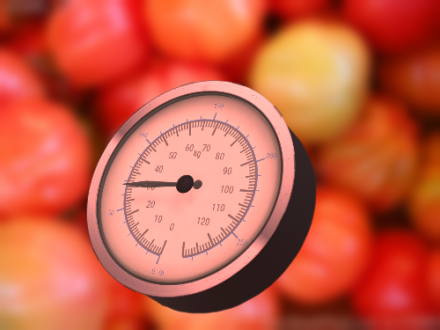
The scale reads 30 kg
